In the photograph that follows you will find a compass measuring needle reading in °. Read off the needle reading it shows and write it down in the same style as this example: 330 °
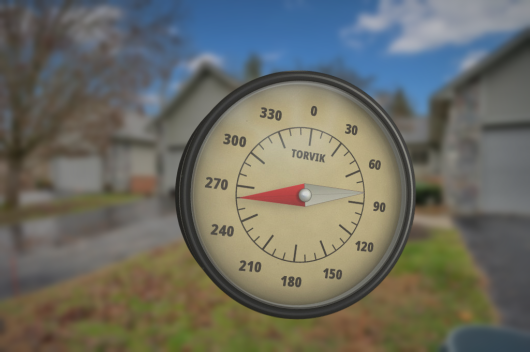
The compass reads 260 °
